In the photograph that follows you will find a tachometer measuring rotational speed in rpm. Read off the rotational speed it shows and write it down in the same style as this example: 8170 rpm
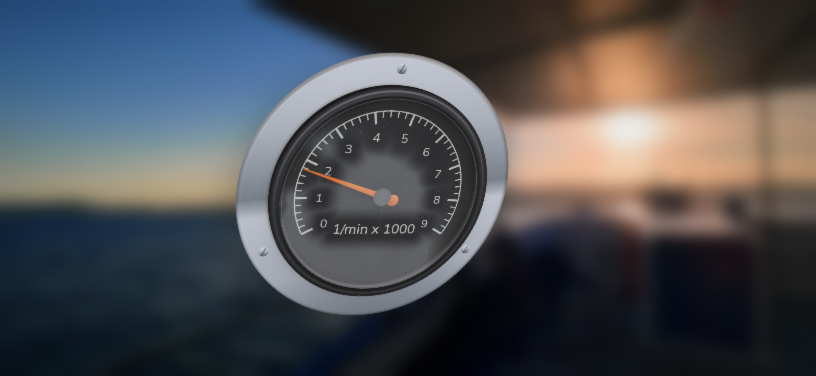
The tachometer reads 1800 rpm
